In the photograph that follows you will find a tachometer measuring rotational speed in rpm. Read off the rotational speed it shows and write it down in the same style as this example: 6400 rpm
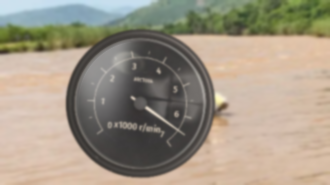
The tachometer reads 6500 rpm
